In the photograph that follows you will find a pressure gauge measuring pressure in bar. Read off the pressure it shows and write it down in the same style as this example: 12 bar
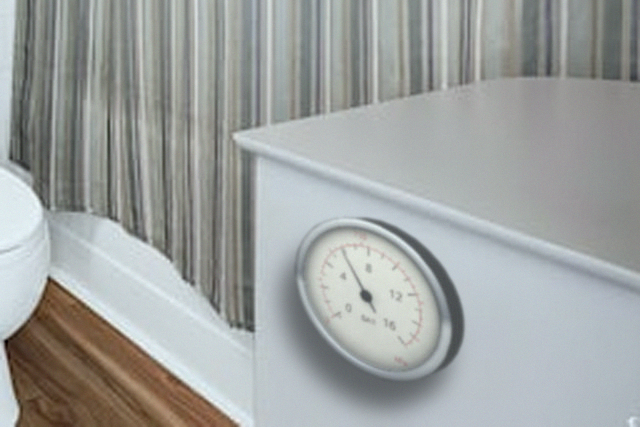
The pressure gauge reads 6 bar
